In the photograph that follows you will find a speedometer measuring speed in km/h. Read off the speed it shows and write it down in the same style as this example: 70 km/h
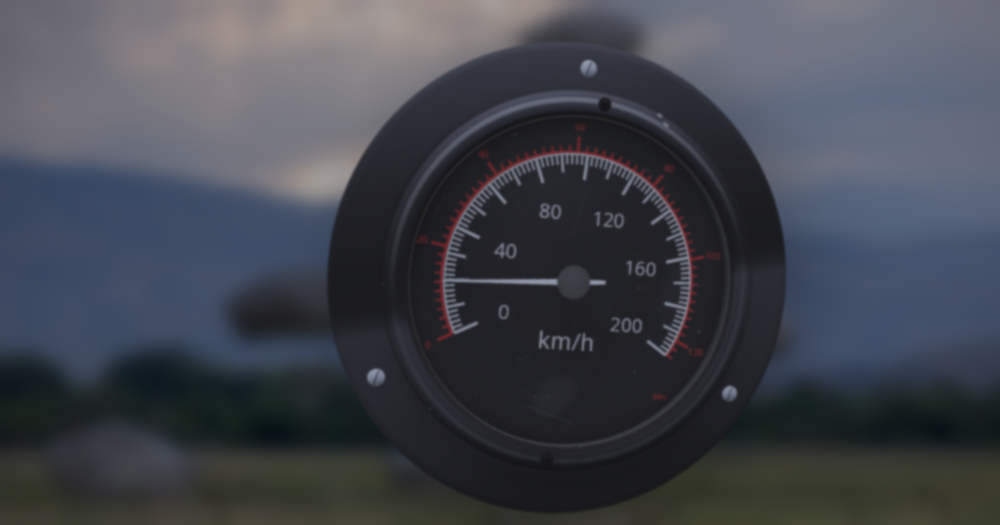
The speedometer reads 20 km/h
